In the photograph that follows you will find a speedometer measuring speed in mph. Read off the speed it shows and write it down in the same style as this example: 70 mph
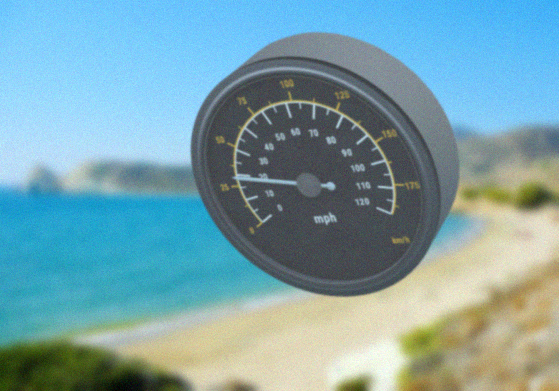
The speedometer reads 20 mph
